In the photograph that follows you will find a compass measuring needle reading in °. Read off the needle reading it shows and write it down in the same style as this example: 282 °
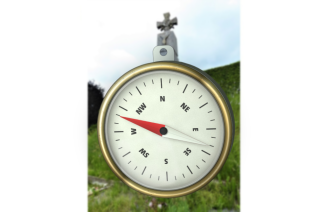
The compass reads 290 °
